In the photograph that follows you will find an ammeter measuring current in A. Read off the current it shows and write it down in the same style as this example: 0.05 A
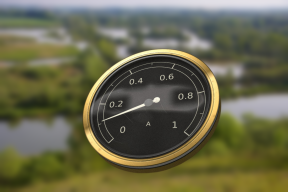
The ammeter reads 0.1 A
